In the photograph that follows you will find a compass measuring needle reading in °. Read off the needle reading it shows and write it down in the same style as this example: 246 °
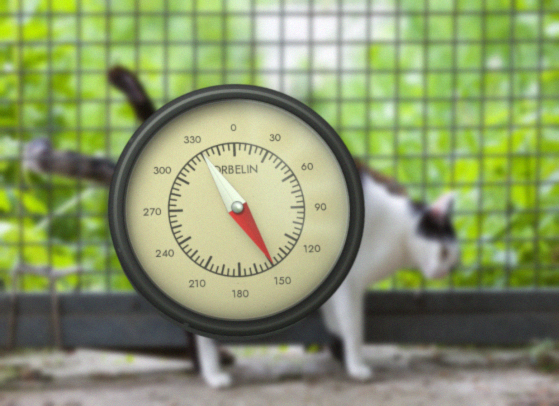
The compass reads 150 °
